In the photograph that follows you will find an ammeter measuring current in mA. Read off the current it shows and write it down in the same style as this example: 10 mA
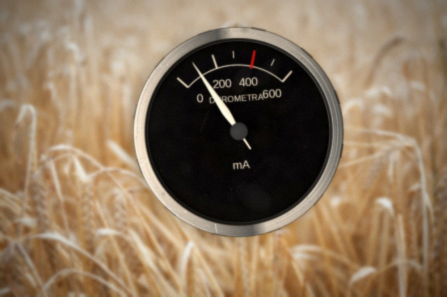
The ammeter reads 100 mA
